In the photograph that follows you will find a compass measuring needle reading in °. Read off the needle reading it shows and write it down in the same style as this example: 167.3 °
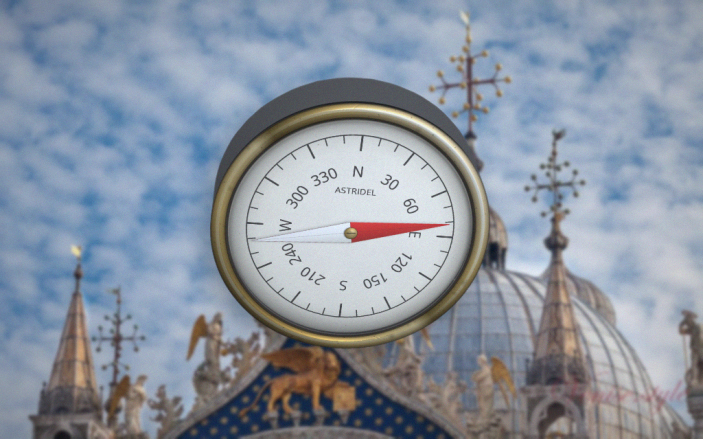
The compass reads 80 °
